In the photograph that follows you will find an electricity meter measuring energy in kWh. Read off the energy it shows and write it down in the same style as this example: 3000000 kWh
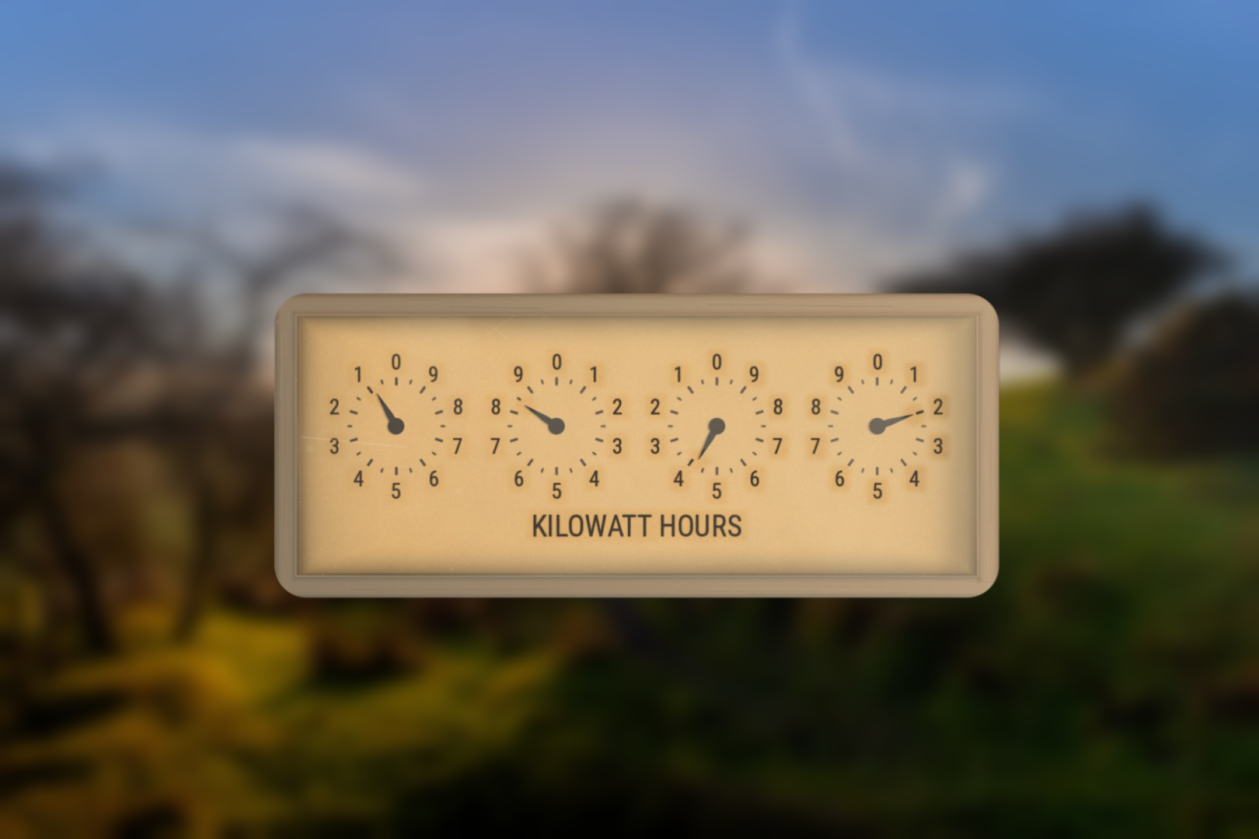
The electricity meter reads 842 kWh
